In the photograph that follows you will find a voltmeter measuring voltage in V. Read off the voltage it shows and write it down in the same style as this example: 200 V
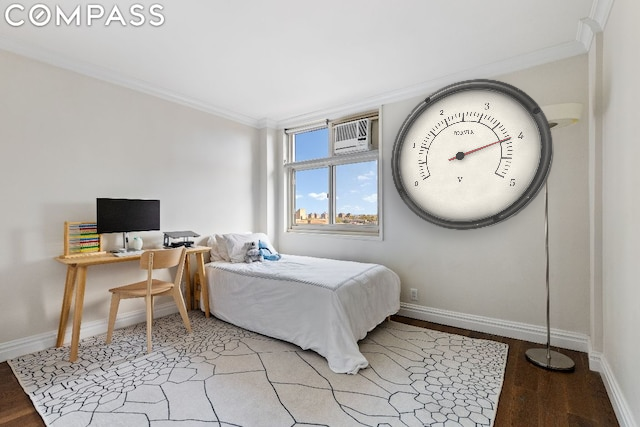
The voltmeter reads 4 V
